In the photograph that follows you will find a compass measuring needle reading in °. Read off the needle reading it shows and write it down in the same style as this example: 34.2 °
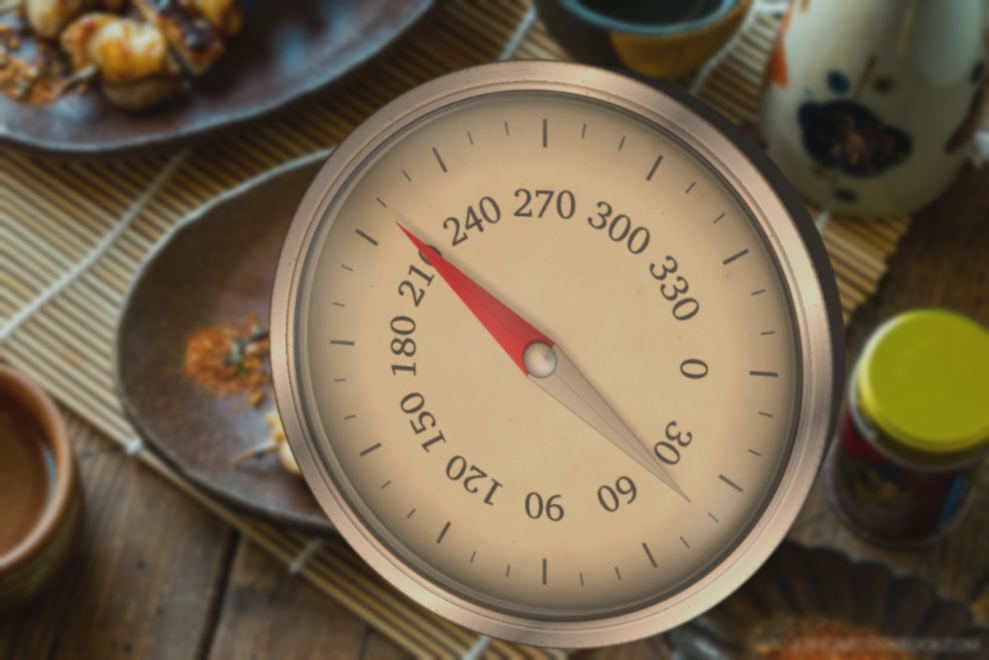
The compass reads 220 °
